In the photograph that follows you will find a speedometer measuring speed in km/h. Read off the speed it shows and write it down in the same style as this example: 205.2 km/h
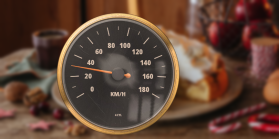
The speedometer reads 30 km/h
